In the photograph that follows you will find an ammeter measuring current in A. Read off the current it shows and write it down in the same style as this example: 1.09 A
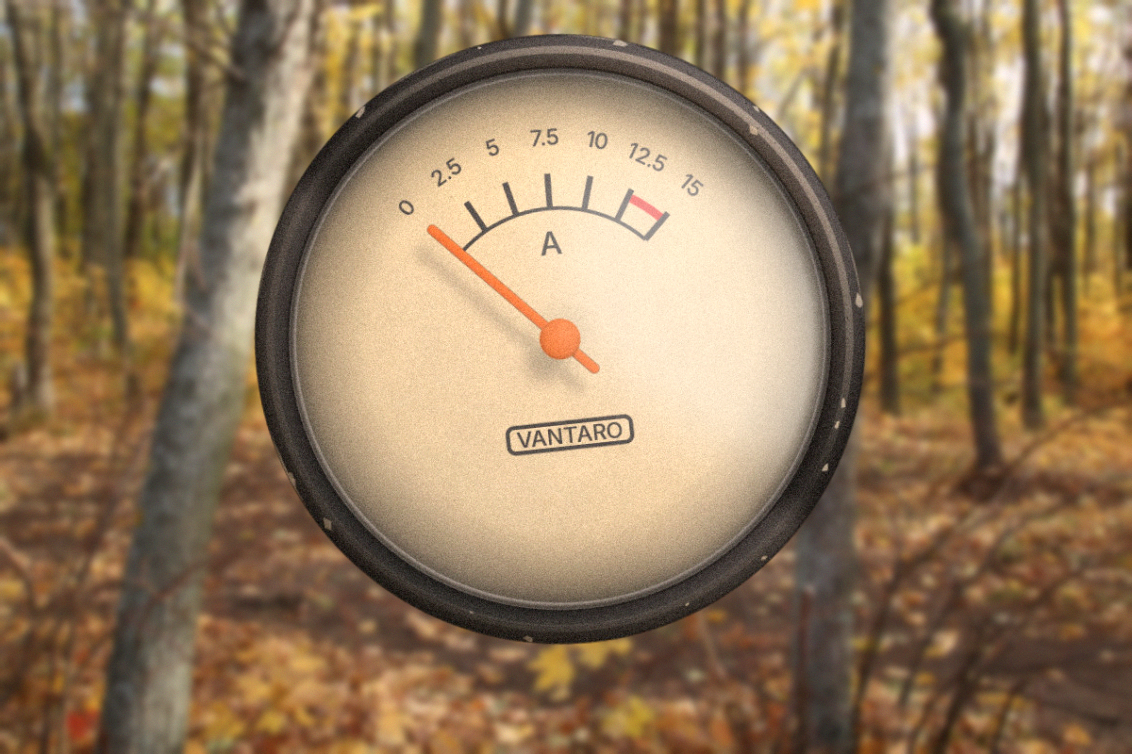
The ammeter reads 0 A
